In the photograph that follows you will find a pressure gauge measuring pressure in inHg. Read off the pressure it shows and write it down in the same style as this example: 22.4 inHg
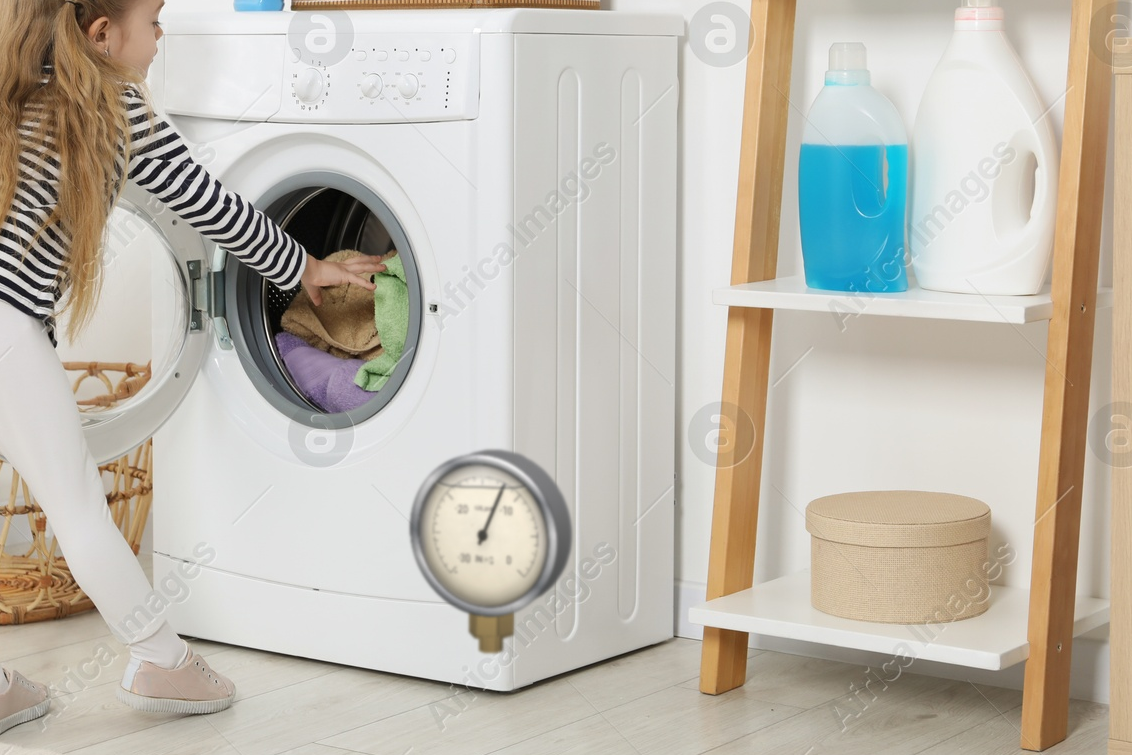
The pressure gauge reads -12 inHg
